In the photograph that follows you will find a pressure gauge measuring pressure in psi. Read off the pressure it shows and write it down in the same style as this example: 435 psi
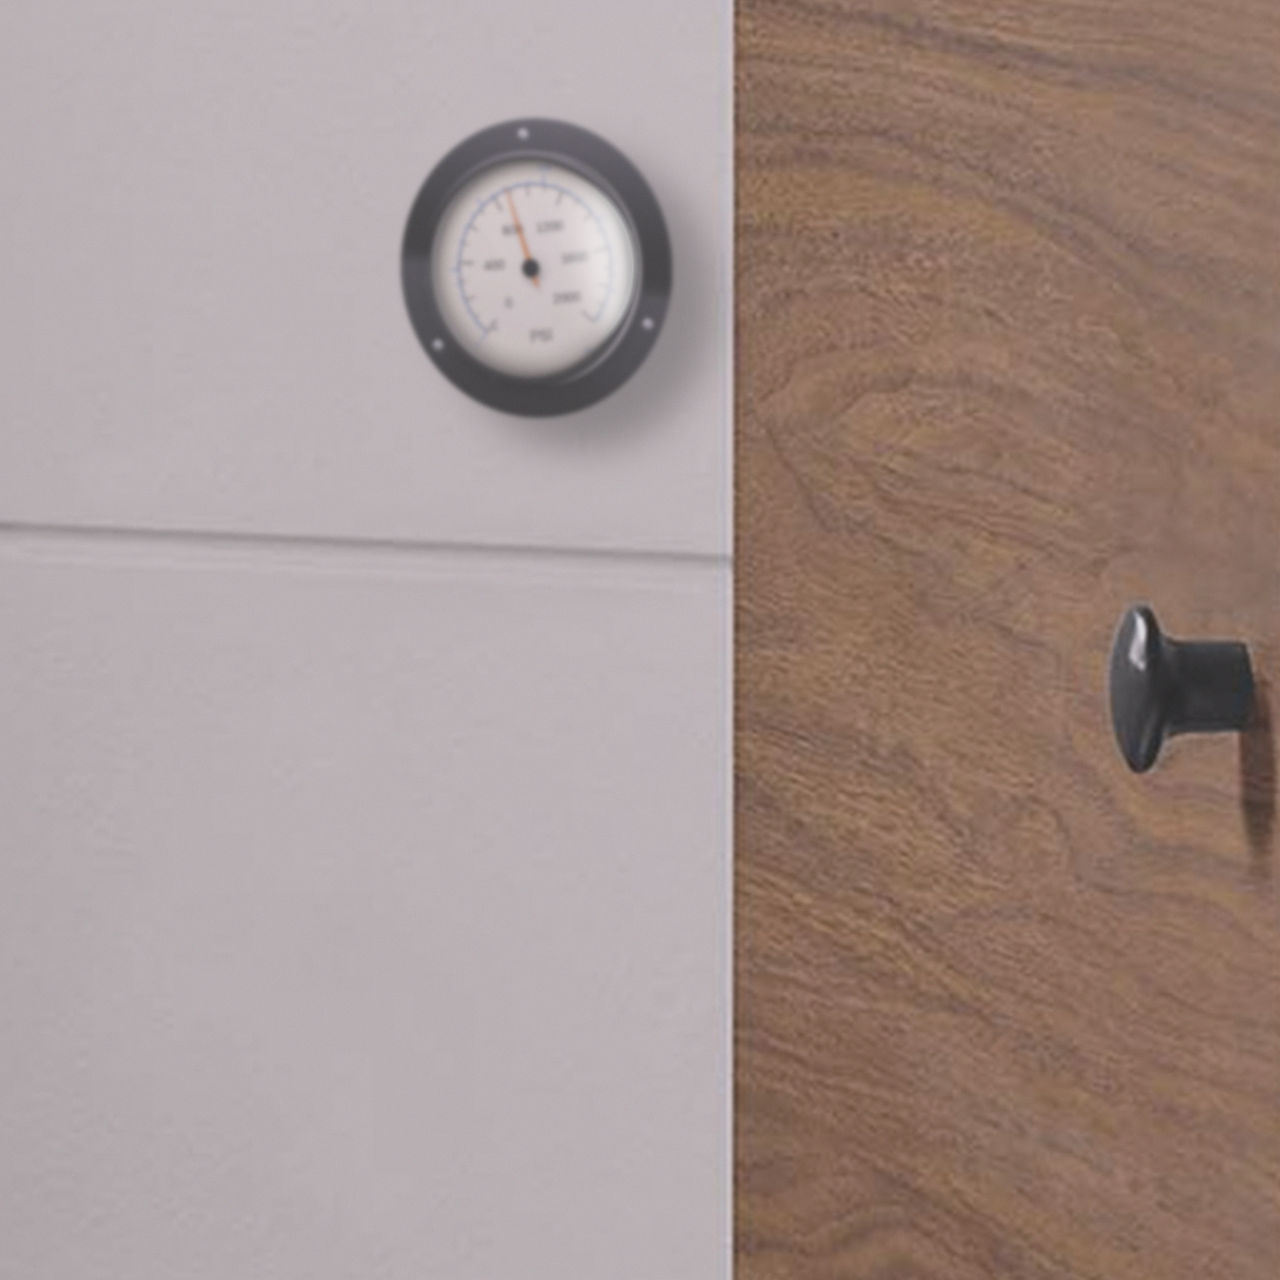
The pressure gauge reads 900 psi
